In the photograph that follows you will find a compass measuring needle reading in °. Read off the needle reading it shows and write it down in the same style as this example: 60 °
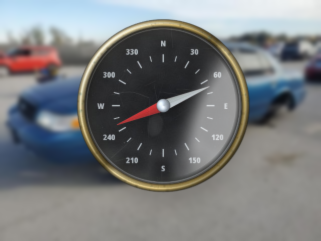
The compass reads 247.5 °
